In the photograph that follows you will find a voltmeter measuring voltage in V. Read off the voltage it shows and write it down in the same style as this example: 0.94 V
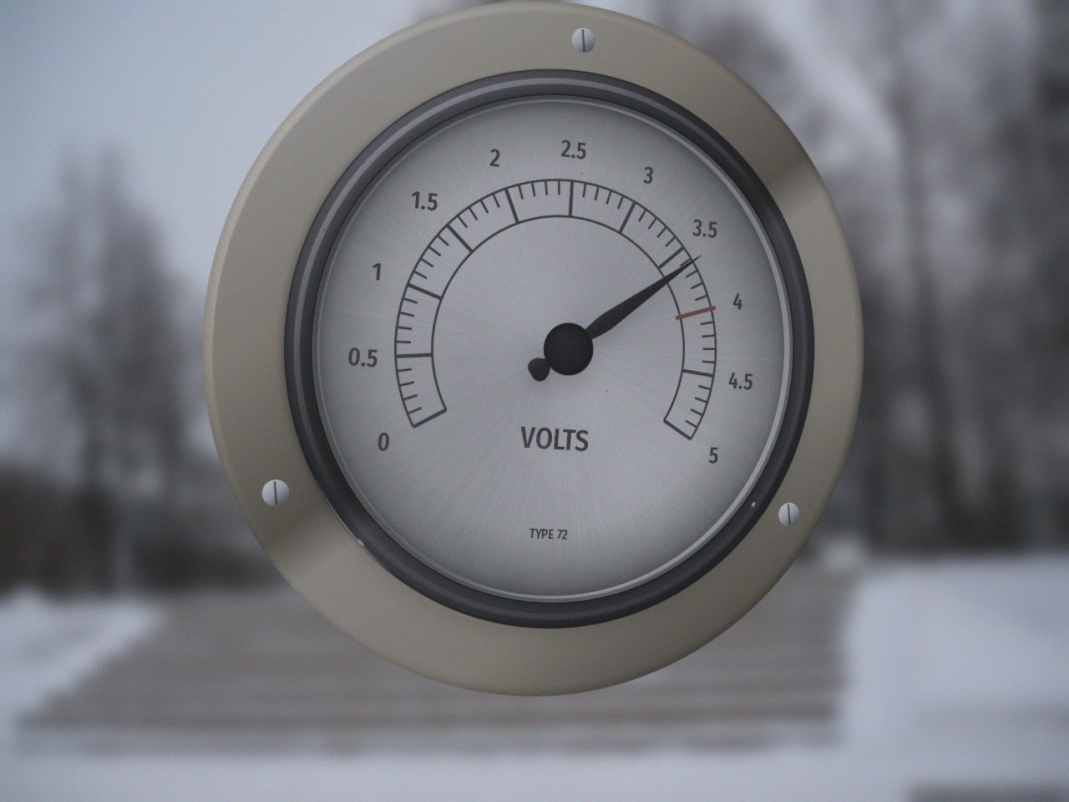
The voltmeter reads 3.6 V
